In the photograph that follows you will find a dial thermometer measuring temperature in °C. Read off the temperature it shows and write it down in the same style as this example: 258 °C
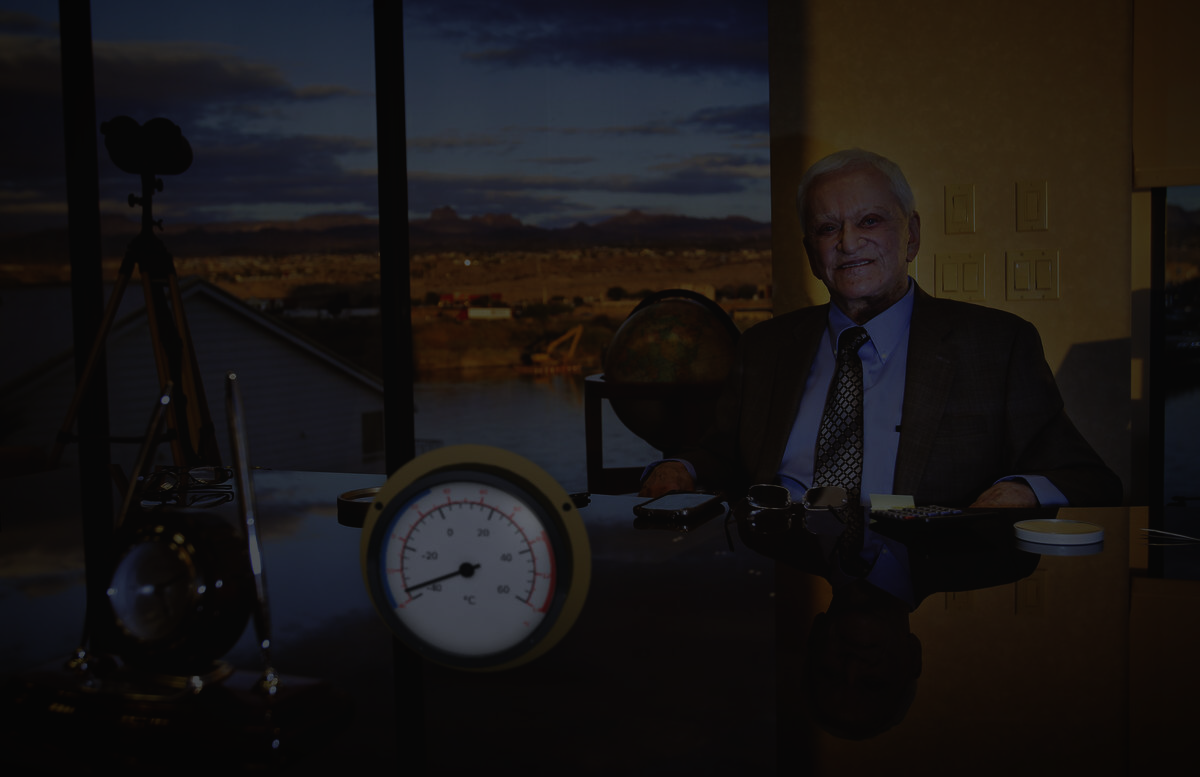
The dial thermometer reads -36 °C
